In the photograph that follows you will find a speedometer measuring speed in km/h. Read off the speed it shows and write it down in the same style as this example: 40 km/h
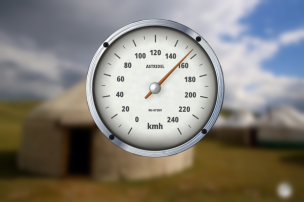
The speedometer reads 155 km/h
